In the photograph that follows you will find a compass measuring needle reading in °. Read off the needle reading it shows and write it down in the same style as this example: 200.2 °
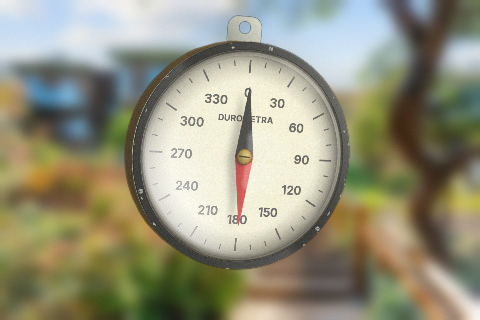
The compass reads 180 °
